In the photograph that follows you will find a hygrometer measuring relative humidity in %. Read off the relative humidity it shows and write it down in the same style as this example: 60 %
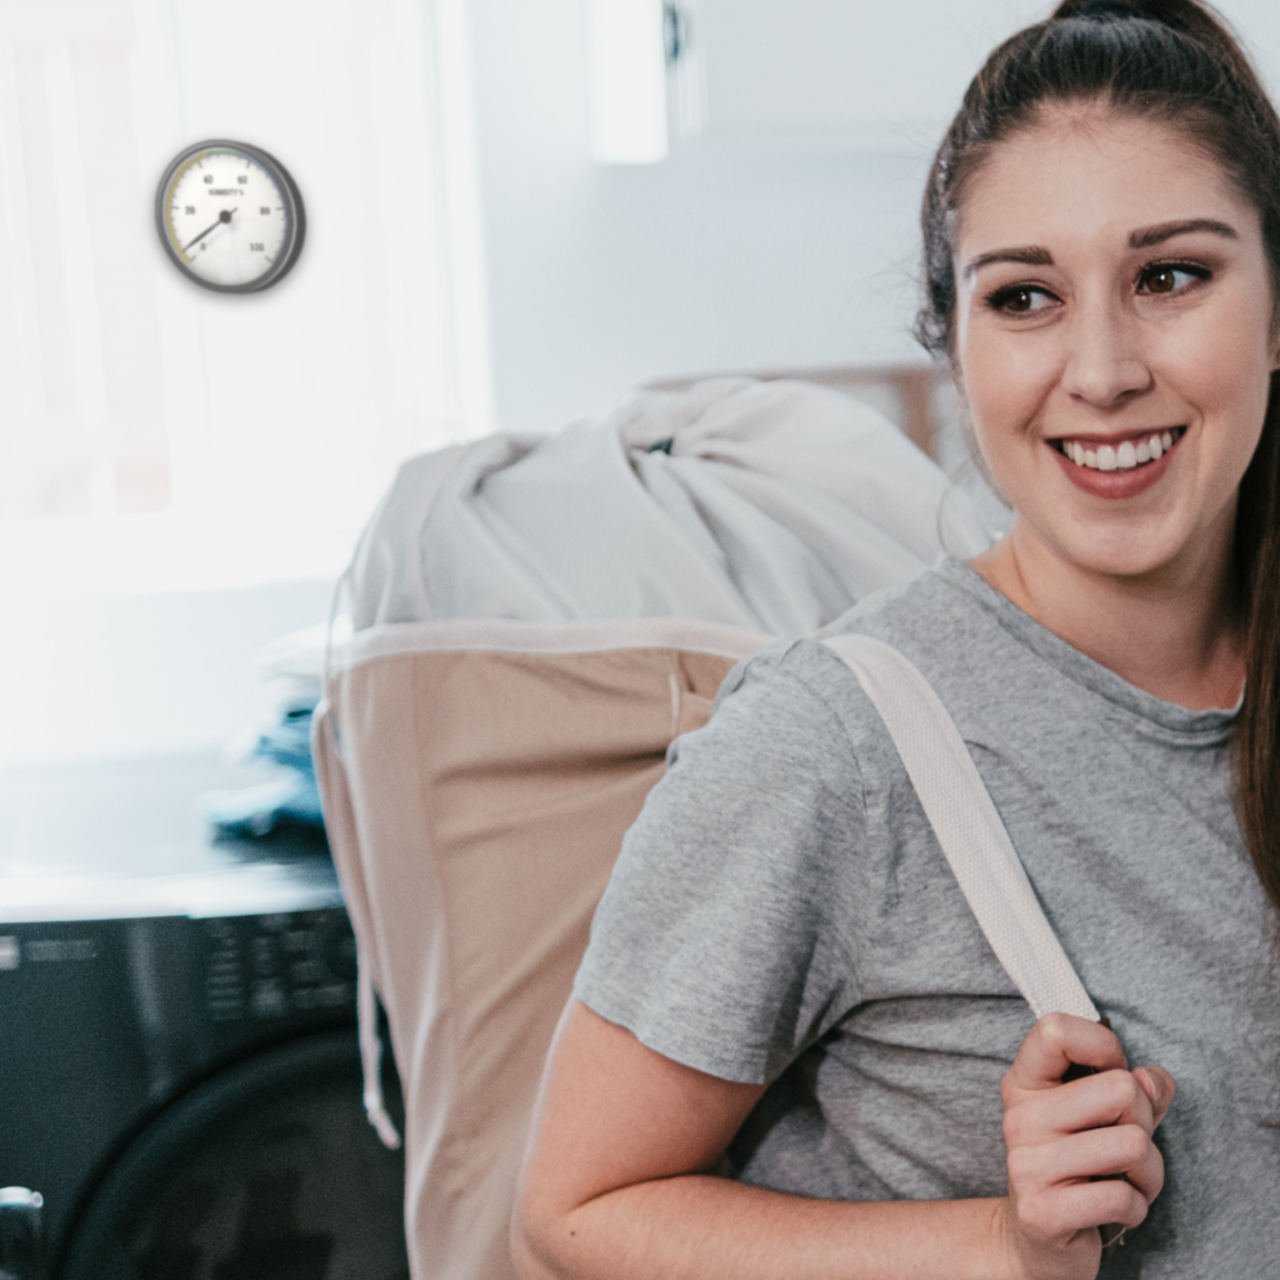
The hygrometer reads 4 %
